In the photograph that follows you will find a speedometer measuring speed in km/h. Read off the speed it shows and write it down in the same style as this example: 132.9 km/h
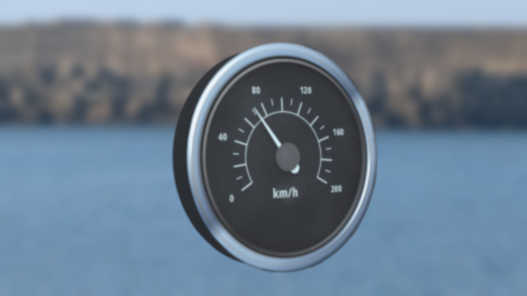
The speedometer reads 70 km/h
